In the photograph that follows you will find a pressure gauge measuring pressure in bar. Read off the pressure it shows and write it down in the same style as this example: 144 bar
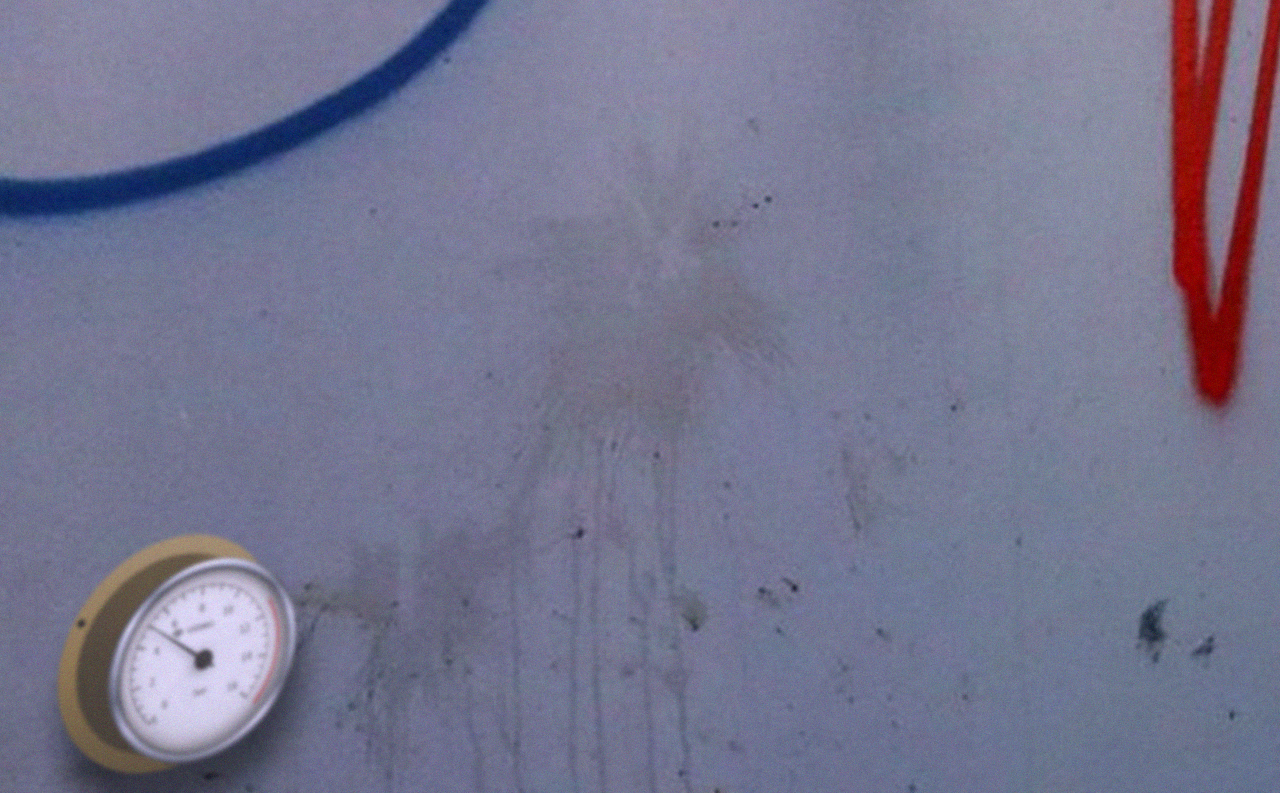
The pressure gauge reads 5 bar
